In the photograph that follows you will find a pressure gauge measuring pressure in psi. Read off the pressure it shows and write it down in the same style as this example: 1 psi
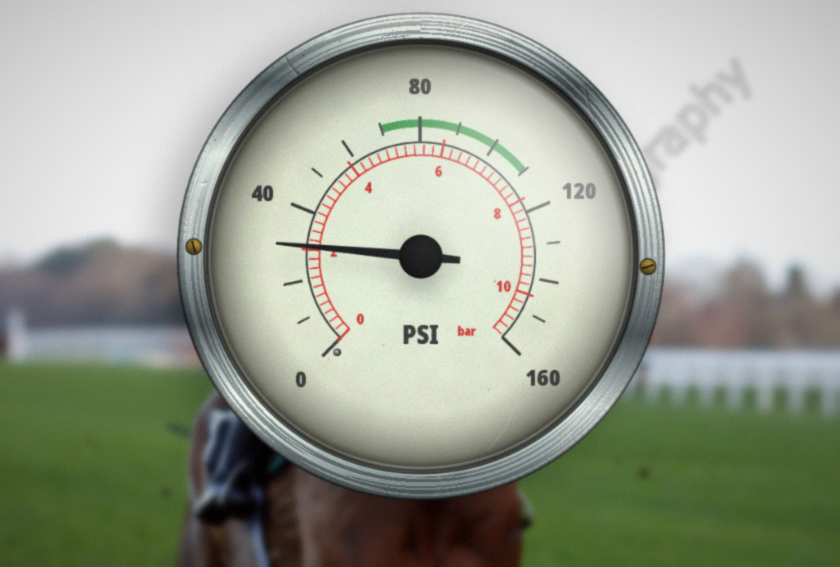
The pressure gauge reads 30 psi
